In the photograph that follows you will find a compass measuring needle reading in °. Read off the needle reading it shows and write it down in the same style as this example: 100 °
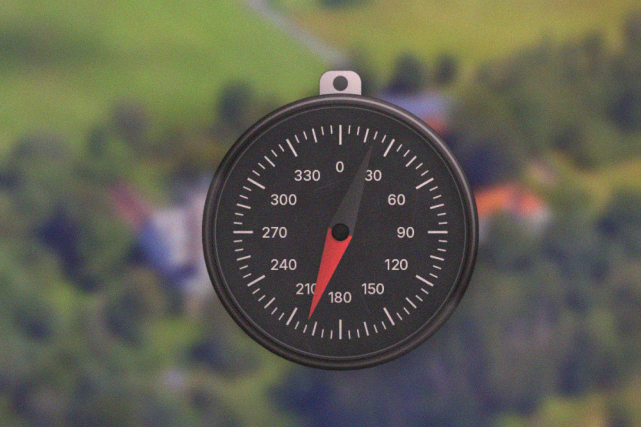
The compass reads 200 °
